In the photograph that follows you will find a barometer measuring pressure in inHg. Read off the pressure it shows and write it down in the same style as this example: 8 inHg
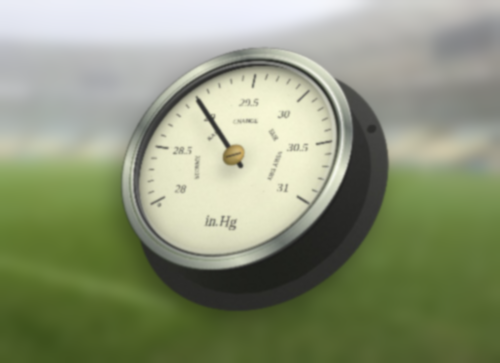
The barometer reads 29 inHg
